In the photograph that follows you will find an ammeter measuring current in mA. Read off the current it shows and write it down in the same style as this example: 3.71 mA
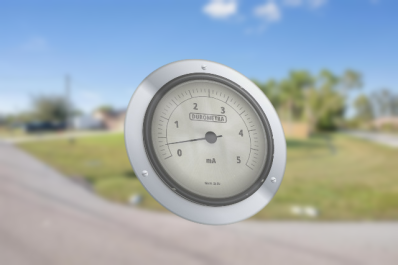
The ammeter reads 0.3 mA
